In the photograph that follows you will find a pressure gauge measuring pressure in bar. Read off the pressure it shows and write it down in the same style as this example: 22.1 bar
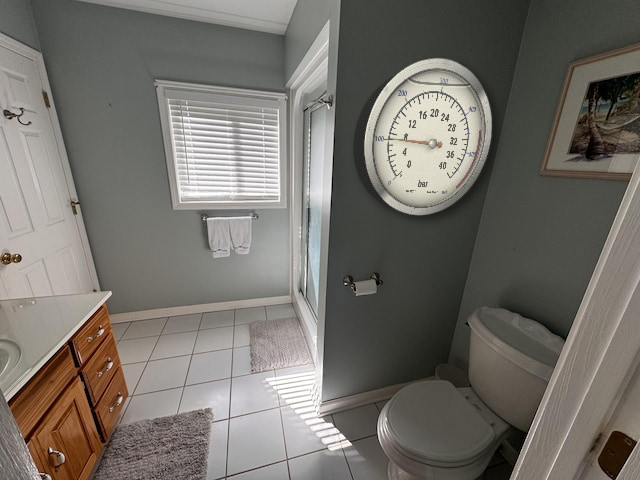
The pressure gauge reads 7 bar
